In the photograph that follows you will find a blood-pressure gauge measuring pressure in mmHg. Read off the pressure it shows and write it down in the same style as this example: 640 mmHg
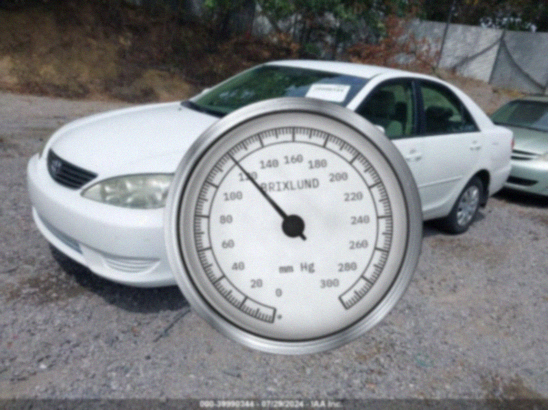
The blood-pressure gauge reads 120 mmHg
